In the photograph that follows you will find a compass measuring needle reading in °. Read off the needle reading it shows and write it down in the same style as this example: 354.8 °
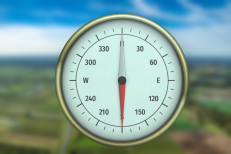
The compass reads 180 °
